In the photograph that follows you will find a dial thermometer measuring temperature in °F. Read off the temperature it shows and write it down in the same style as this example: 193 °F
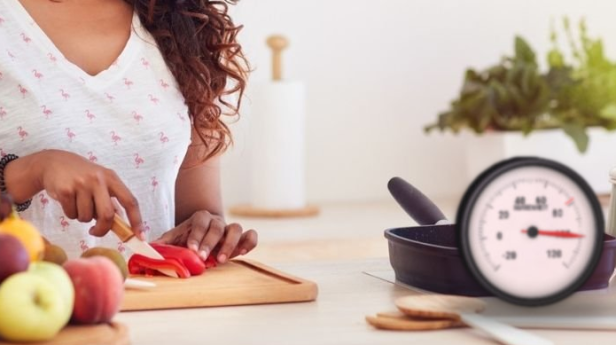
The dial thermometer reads 100 °F
